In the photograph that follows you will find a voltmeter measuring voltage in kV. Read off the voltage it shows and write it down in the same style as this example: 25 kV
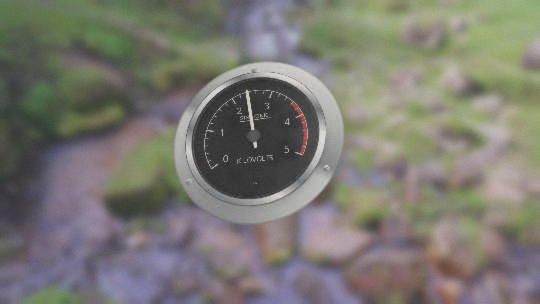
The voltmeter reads 2.4 kV
